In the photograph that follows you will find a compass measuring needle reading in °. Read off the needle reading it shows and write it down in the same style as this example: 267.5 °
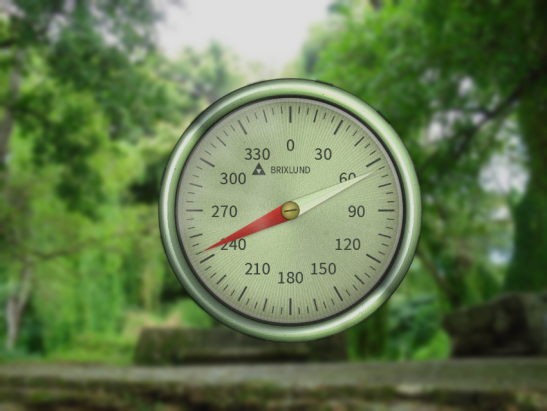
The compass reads 245 °
